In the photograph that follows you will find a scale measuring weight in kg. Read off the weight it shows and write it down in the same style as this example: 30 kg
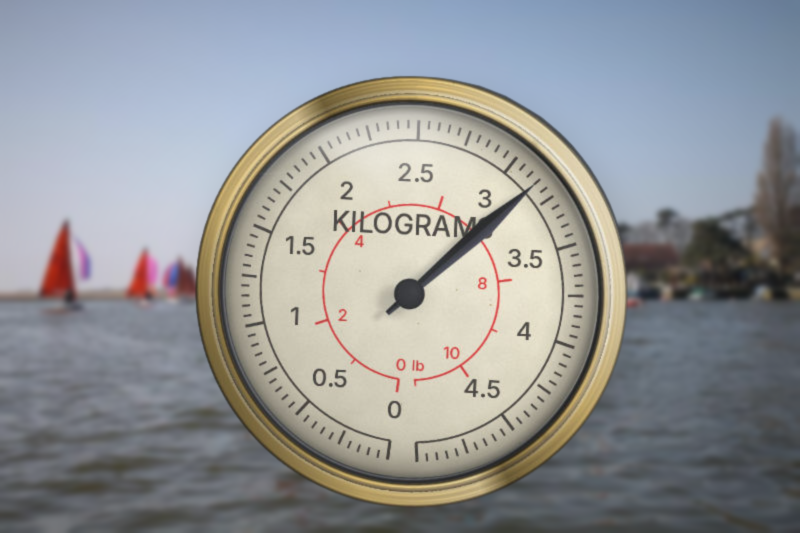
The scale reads 3.15 kg
